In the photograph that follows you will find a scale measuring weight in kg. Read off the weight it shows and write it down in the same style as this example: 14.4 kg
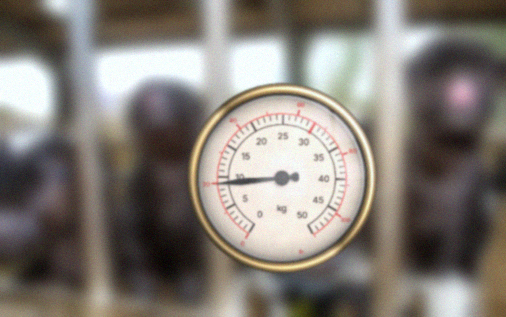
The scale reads 9 kg
